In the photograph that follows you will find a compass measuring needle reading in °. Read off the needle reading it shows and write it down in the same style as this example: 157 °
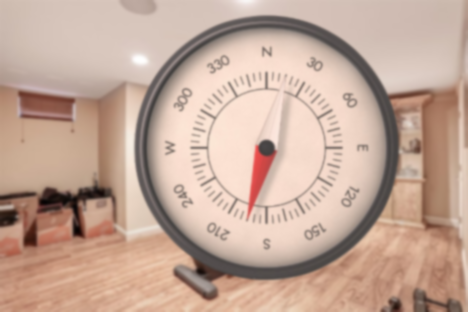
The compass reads 195 °
